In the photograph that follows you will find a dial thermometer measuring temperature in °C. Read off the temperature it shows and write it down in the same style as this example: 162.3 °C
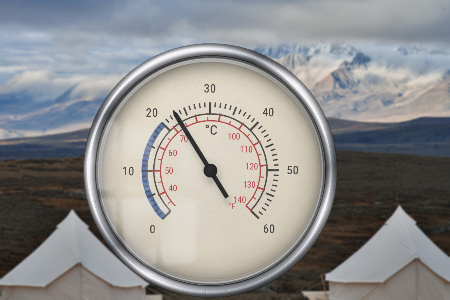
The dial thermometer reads 23 °C
